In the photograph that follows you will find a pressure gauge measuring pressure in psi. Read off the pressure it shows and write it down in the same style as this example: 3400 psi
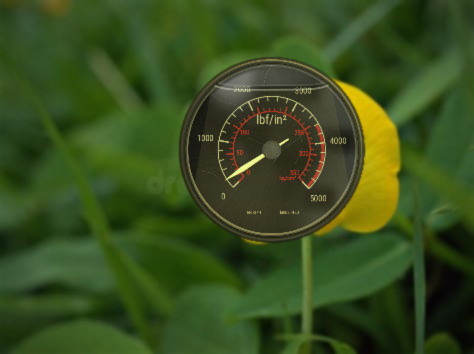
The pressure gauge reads 200 psi
